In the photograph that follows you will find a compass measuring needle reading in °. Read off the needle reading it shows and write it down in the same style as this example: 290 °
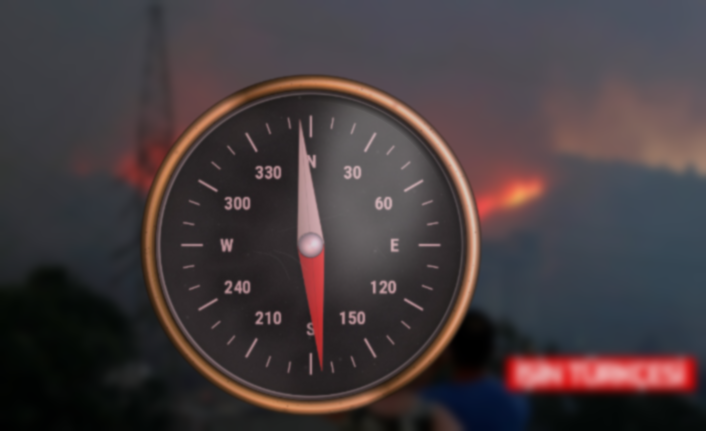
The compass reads 175 °
